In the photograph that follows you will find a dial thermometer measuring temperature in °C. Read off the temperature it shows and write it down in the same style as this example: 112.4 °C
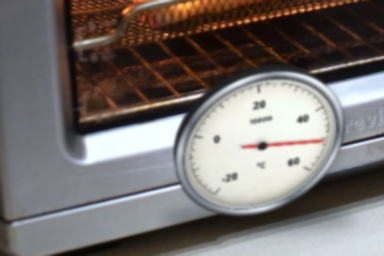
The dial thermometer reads 50 °C
